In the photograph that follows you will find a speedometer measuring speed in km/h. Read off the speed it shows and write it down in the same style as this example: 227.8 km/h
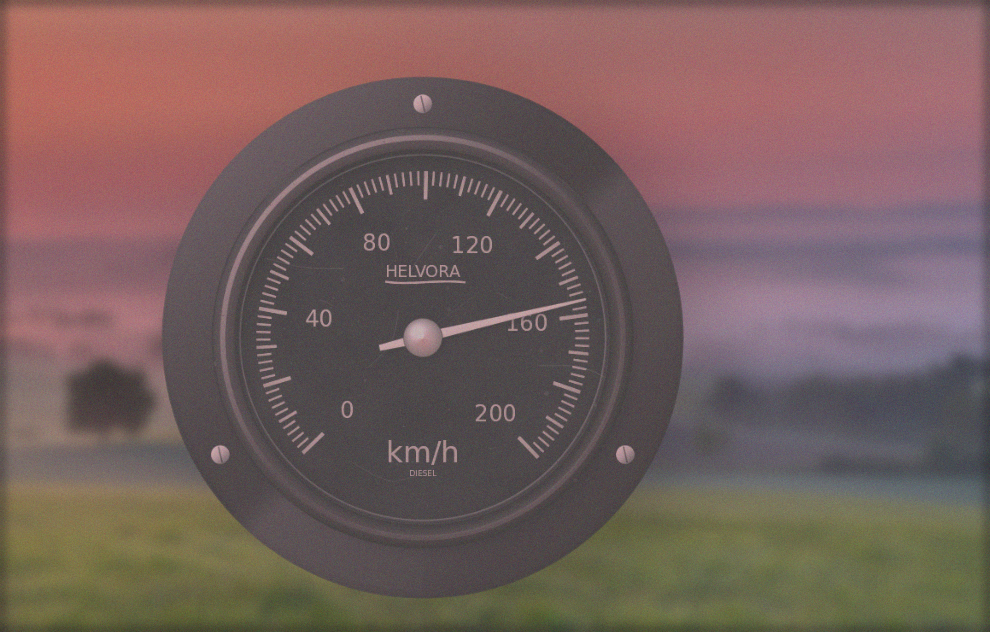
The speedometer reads 156 km/h
